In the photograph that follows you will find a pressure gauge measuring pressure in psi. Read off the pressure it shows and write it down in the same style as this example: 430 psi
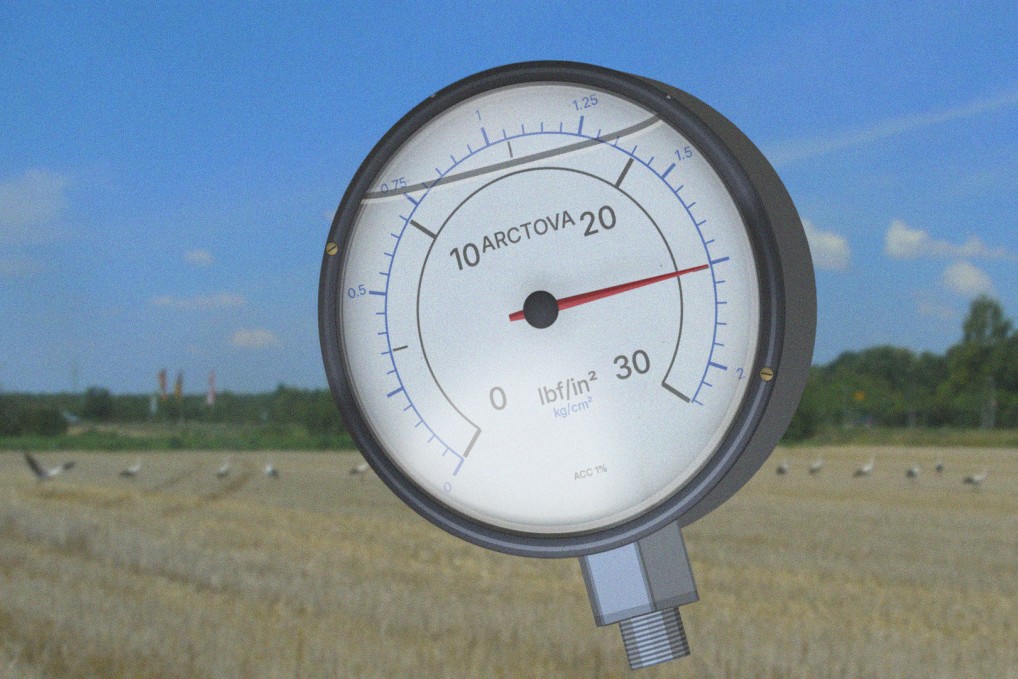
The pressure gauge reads 25 psi
